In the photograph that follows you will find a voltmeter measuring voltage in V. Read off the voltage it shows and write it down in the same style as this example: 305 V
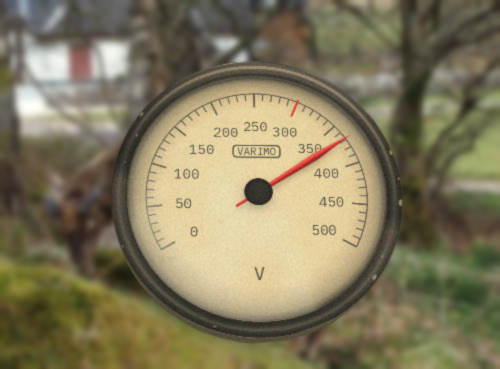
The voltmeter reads 370 V
